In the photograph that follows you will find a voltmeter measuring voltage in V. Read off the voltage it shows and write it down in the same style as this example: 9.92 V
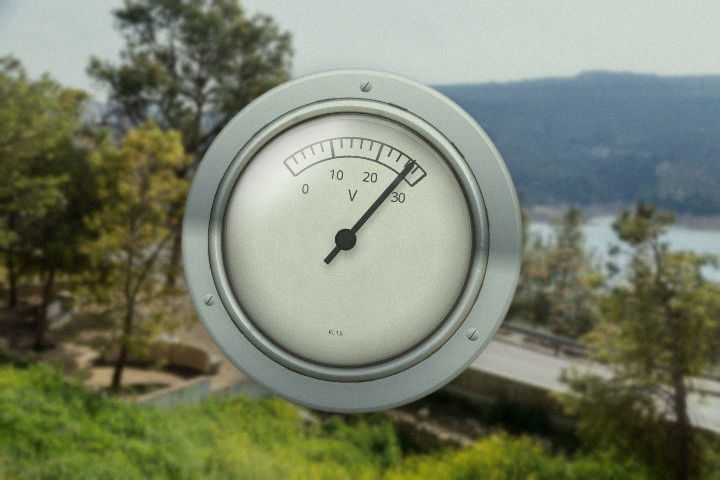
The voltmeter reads 27 V
